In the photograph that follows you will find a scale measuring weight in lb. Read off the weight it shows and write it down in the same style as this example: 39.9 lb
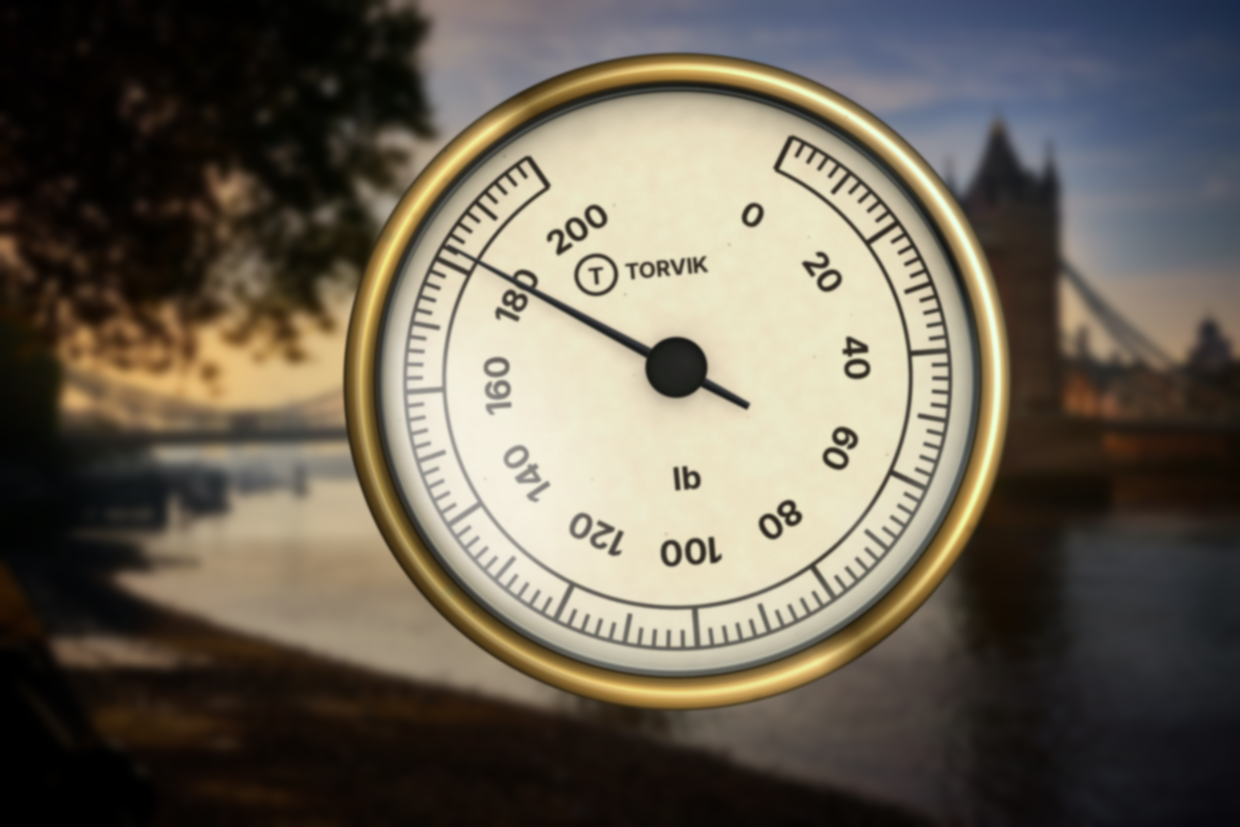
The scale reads 182 lb
